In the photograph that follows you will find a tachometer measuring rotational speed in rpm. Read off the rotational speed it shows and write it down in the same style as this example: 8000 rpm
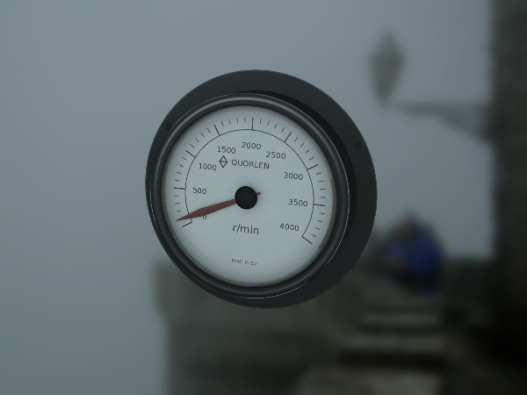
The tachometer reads 100 rpm
